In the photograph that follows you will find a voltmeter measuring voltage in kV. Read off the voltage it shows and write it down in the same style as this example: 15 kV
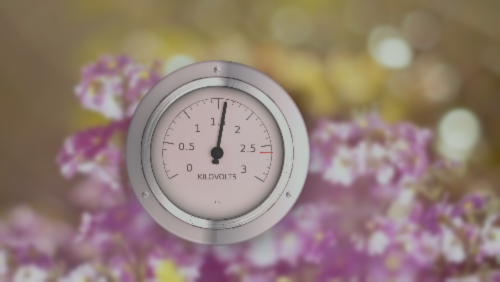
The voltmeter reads 1.6 kV
